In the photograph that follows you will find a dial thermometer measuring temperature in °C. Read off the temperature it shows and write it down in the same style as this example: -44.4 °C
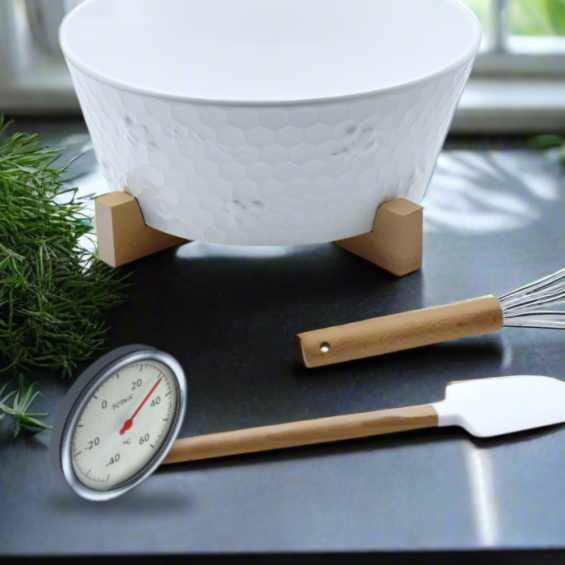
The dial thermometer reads 30 °C
